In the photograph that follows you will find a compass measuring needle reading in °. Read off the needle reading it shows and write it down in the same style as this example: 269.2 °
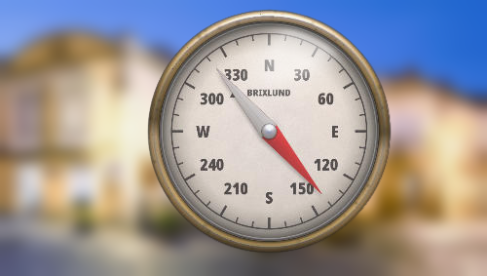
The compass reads 140 °
